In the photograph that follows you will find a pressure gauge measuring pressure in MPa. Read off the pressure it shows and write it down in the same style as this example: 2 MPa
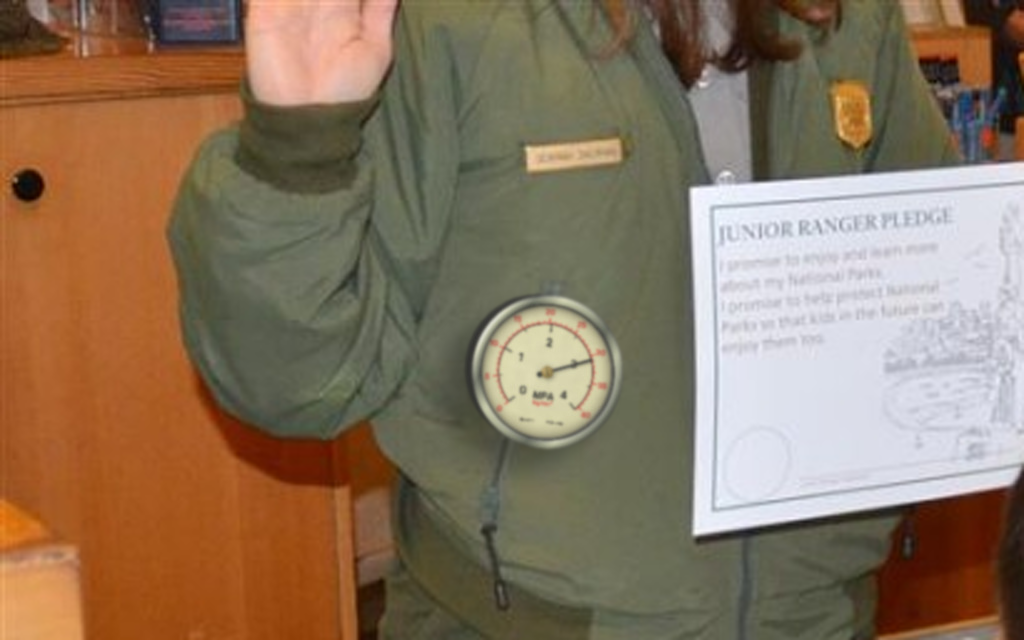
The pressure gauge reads 3 MPa
